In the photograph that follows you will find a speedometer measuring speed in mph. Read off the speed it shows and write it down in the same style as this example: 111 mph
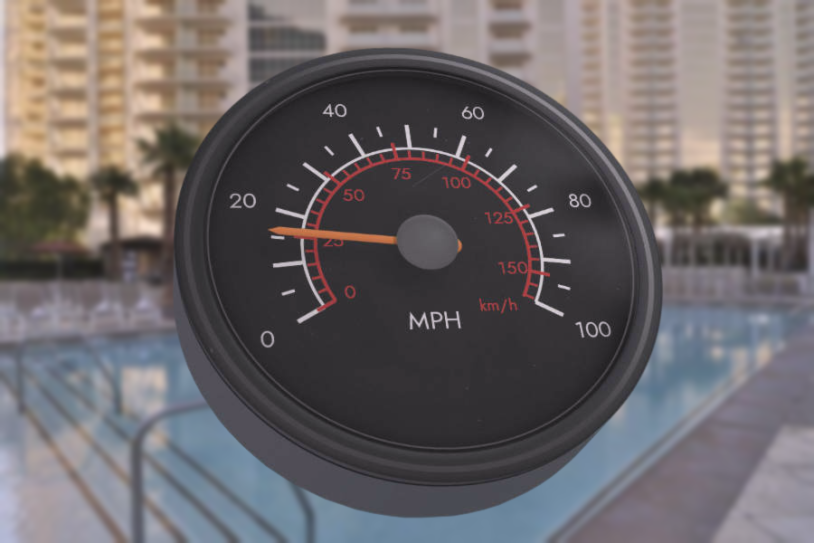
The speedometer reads 15 mph
